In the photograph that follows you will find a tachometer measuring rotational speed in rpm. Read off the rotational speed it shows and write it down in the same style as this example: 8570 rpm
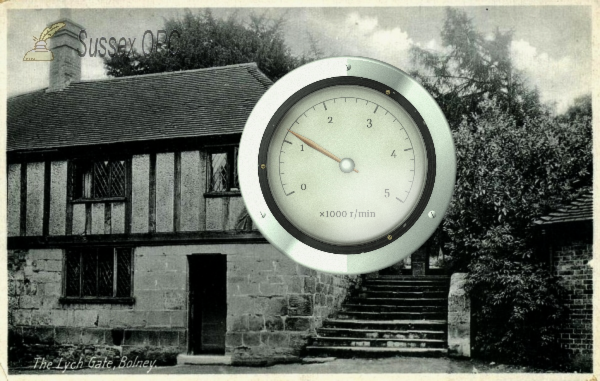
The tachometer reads 1200 rpm
